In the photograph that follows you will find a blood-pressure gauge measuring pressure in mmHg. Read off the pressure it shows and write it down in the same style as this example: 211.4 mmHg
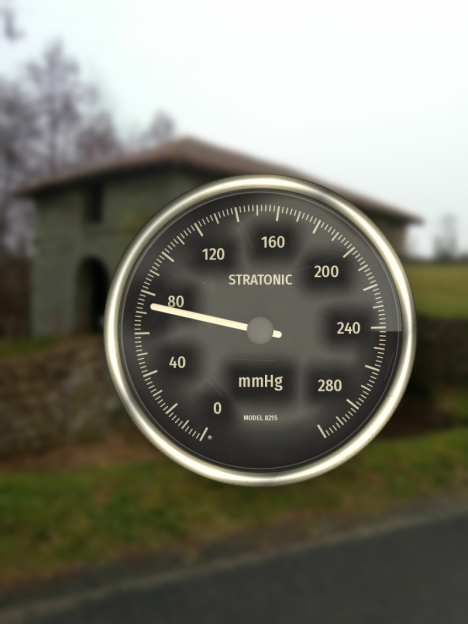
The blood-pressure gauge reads 74 mmHg
